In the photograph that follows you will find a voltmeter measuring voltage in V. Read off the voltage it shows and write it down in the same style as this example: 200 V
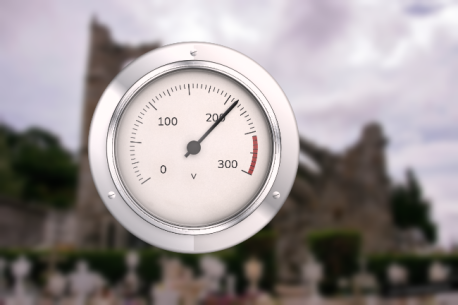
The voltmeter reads 210 V
